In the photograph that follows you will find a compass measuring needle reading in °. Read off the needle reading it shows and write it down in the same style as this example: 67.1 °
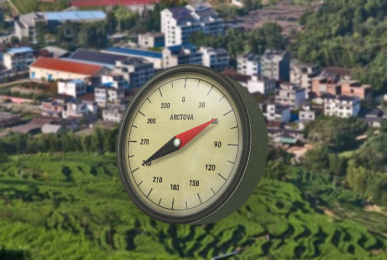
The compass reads 60 °
